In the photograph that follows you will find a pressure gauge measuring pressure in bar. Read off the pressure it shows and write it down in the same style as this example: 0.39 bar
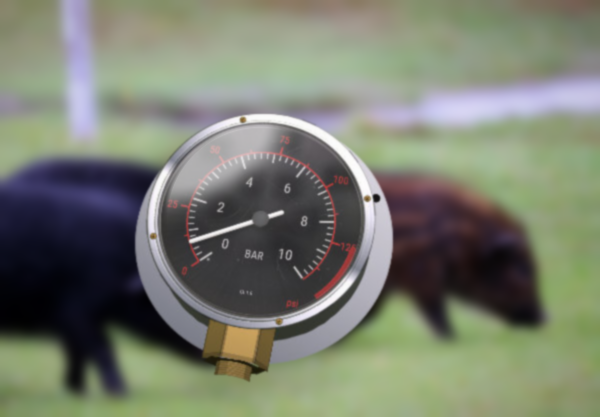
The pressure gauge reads 0.6 bar
